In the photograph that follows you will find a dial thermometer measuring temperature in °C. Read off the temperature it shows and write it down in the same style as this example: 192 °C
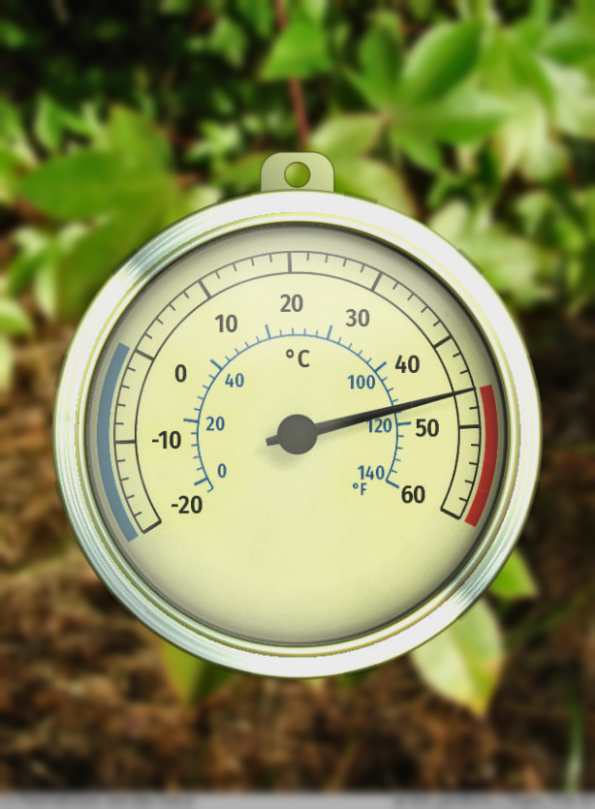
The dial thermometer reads 46 °C
